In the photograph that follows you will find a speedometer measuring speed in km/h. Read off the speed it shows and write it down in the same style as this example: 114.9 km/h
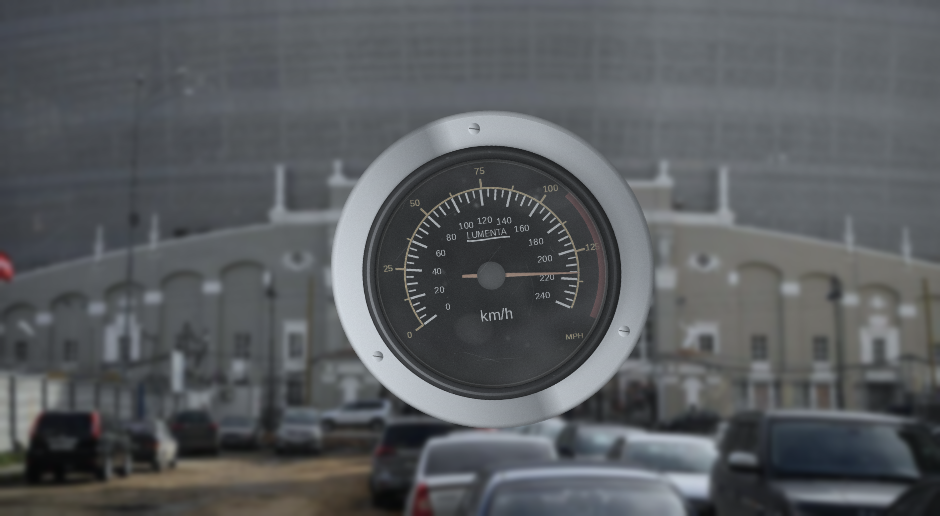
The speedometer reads 215 km/h
